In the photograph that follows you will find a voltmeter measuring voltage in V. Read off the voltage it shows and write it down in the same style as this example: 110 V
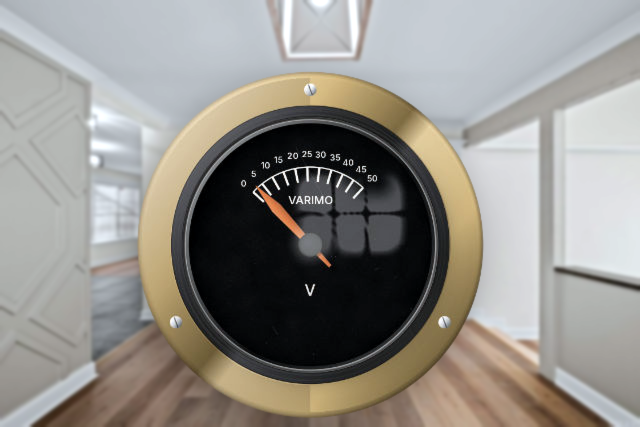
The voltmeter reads 2.5 V
